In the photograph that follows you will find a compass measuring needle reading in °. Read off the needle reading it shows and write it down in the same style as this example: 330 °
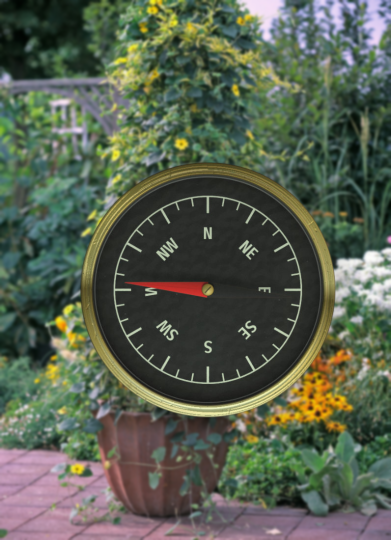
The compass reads 275 °
